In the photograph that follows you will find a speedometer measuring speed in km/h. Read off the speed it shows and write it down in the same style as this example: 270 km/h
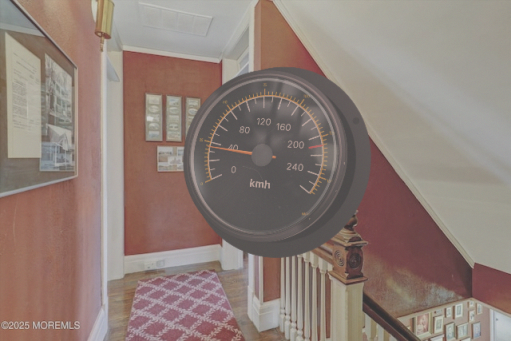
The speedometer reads 35 km/h
